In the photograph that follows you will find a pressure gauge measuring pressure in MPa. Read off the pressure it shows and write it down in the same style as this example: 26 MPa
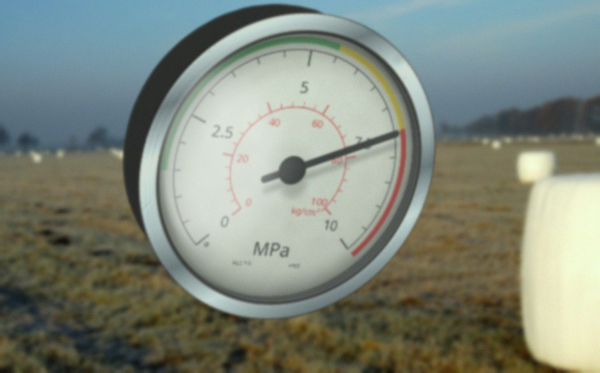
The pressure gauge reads 7.5 MPa
